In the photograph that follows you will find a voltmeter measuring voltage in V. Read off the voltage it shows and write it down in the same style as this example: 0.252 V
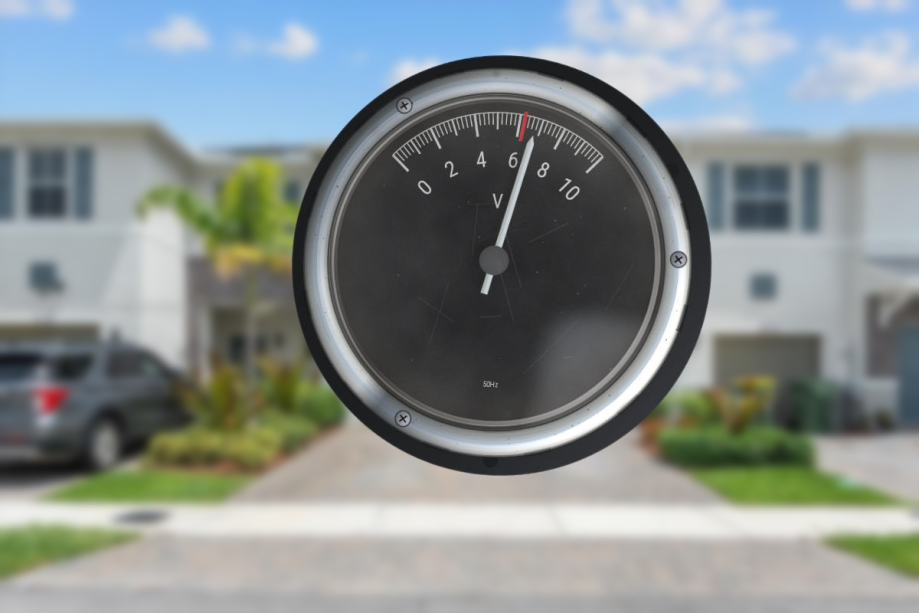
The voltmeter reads 6.8 V
